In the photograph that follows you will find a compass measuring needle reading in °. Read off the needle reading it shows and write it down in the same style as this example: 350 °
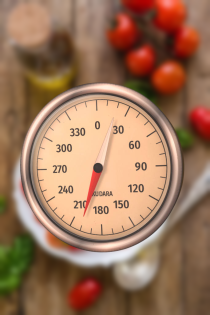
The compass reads 200 °
